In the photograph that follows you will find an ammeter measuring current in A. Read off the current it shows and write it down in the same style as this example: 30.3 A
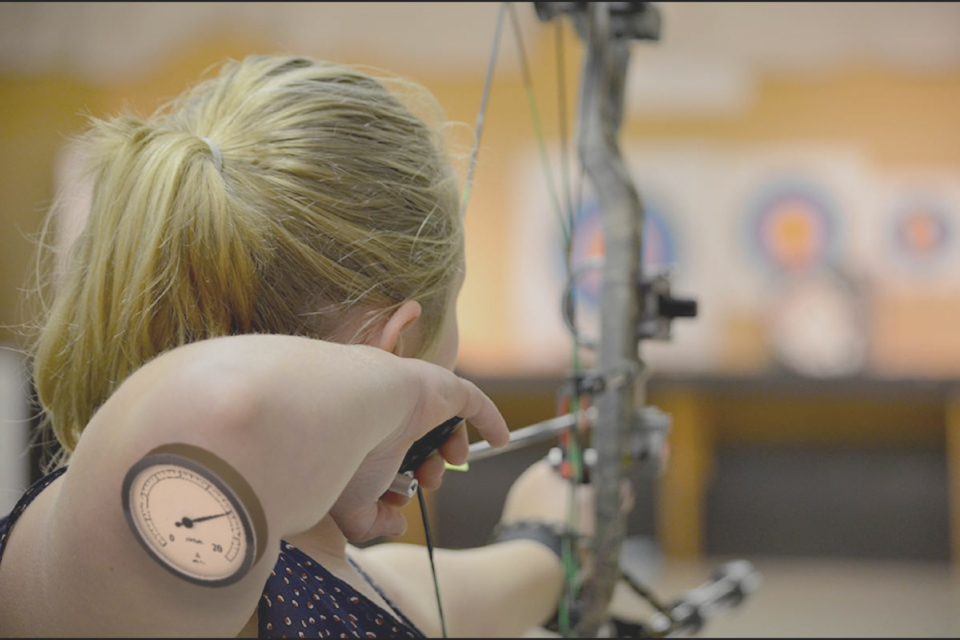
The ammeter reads 15 A
